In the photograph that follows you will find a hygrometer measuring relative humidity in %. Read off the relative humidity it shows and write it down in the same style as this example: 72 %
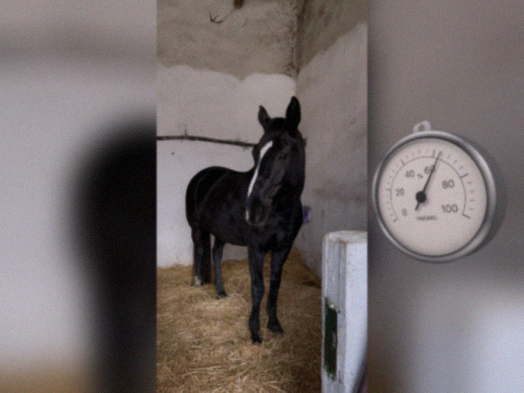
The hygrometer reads 64 %
